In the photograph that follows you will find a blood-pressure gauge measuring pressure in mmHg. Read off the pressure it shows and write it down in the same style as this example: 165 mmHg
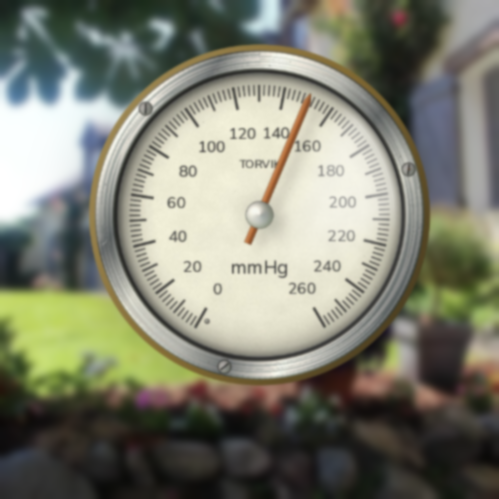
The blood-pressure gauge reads 150 mmHg
